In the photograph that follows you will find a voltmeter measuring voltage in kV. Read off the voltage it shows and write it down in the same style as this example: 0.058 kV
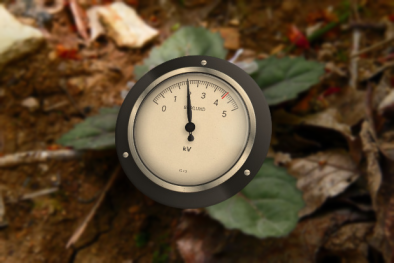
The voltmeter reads 2 kV
